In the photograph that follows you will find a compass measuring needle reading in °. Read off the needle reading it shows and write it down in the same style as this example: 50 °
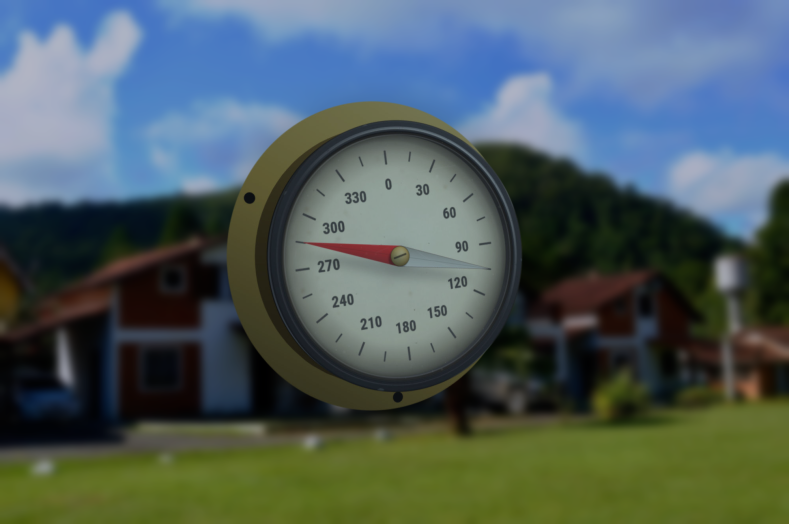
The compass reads 285 °
